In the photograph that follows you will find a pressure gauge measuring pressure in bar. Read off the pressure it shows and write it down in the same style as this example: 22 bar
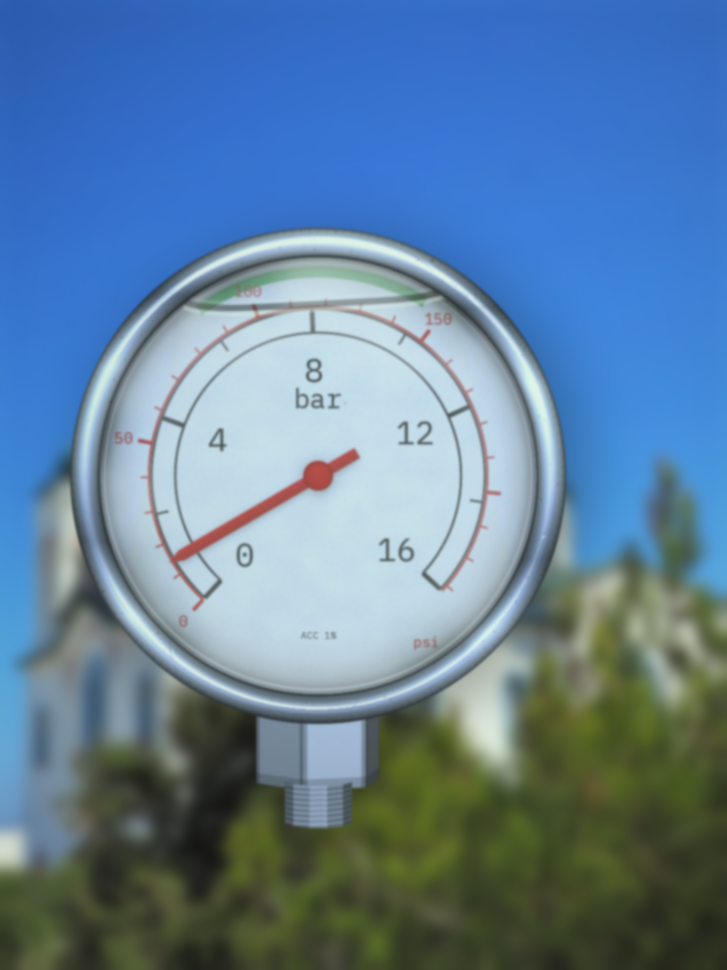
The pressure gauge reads 1 bar
